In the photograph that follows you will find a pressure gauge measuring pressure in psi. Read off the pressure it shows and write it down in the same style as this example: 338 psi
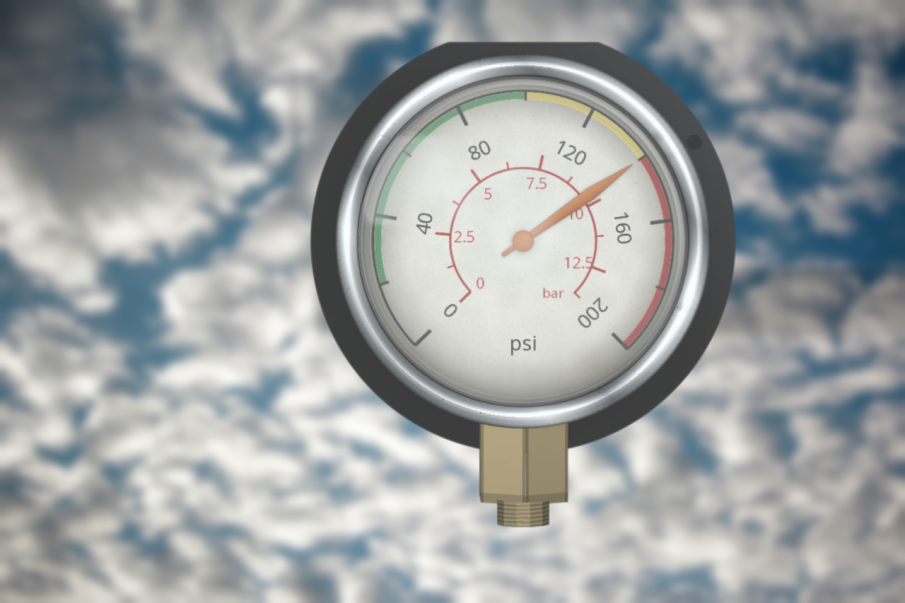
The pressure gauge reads 140 psi
